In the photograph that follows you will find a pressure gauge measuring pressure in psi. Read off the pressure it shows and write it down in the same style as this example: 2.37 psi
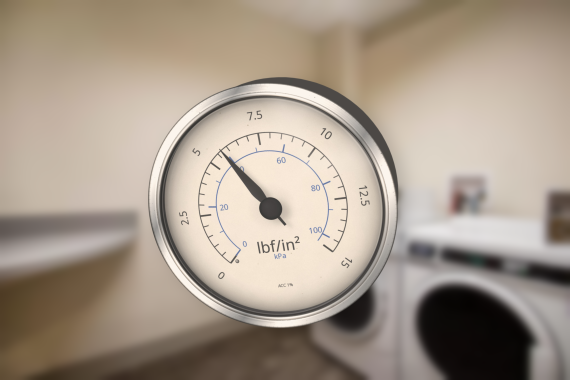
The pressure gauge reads 5.75 psi
